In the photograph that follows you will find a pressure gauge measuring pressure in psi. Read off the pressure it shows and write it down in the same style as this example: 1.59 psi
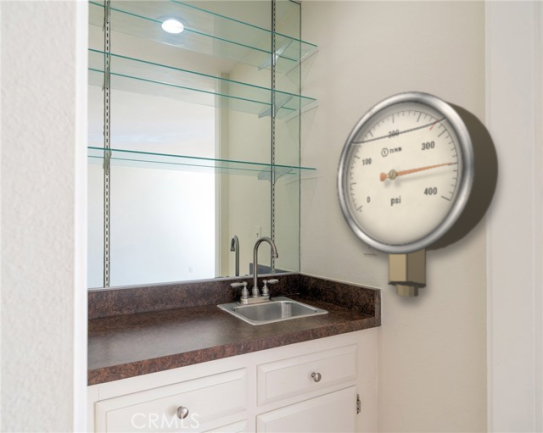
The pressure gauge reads 350 psi
